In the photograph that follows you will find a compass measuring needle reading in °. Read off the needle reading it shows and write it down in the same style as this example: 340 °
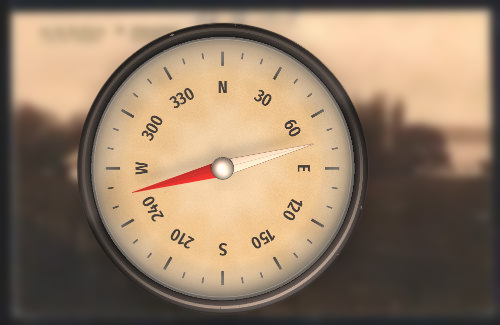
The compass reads 255 °
